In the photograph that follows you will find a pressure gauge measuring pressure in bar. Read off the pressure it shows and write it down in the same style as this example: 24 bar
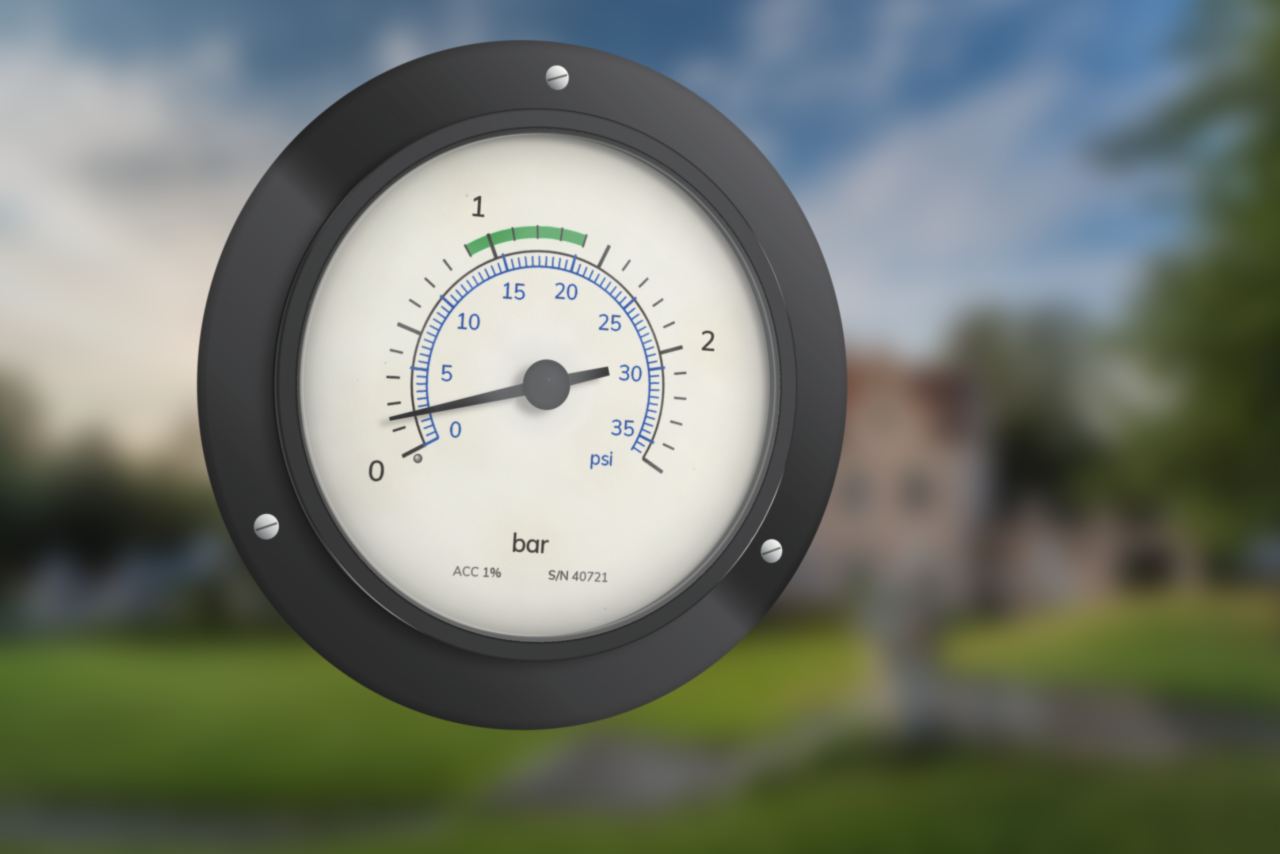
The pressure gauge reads 0.15 bar
